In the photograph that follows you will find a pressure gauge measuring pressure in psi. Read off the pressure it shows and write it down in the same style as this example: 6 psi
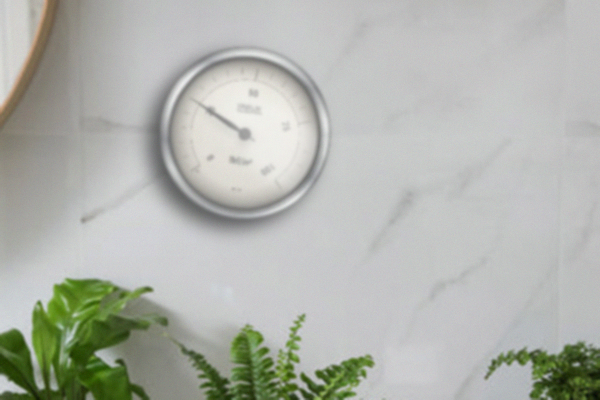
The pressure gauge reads 25 psi
